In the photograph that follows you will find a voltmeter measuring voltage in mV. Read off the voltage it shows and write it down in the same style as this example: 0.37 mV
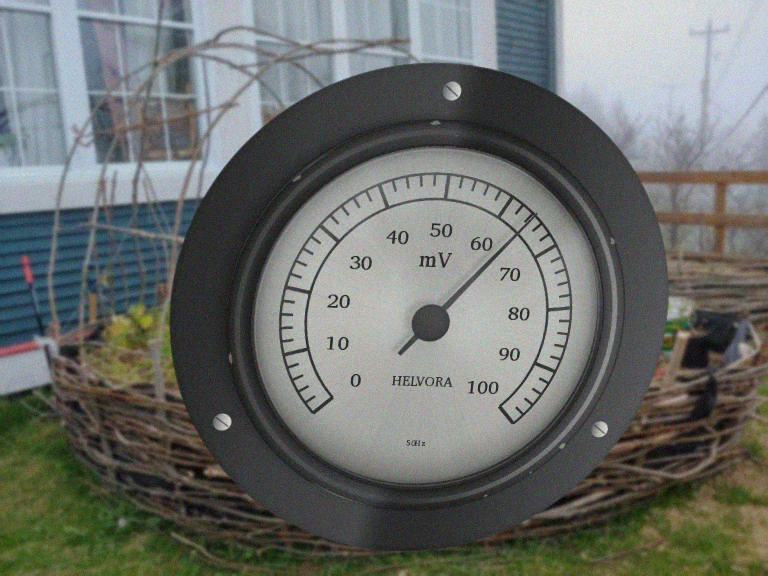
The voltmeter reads 64 mV
